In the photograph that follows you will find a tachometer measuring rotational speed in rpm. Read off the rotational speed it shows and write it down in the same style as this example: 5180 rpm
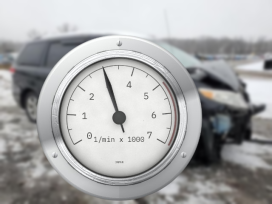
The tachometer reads 3000 rpm
